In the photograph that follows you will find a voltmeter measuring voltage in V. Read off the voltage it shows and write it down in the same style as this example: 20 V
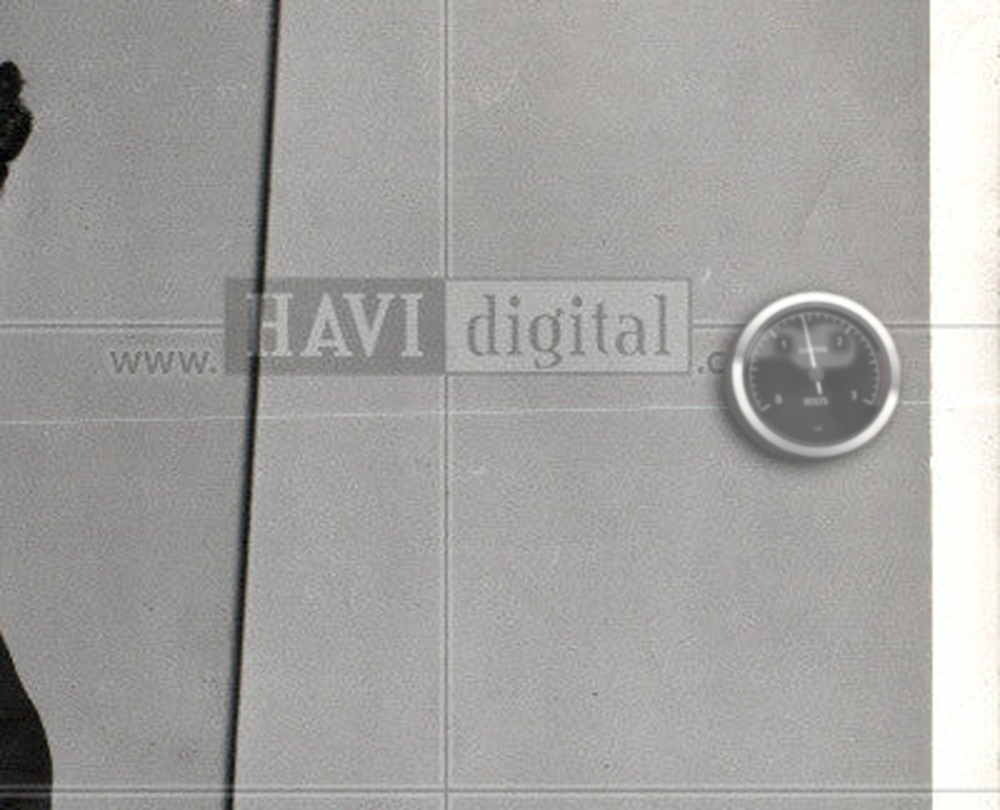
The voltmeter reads 1.4 V
